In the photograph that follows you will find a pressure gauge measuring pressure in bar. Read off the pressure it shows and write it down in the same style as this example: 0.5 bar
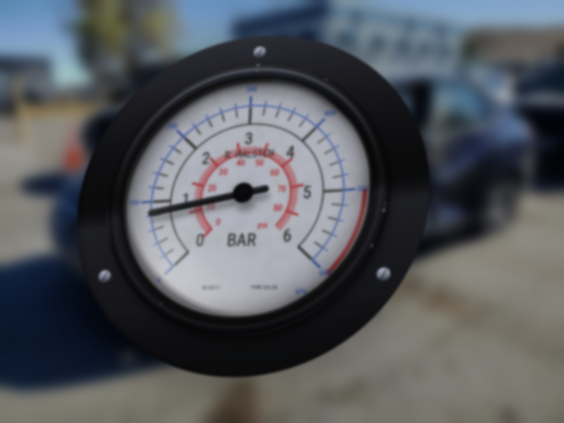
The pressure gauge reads 0.8 bar
